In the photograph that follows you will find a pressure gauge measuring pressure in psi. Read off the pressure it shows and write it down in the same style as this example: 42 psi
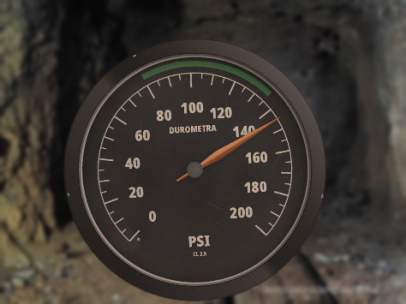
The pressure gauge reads 145 psi
